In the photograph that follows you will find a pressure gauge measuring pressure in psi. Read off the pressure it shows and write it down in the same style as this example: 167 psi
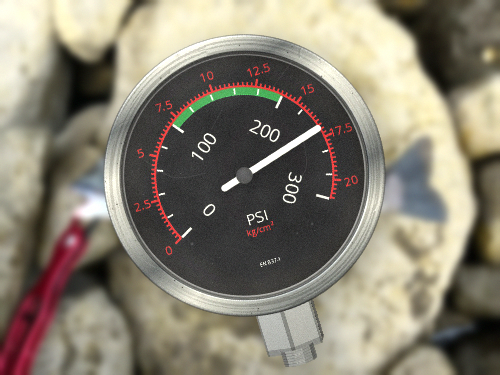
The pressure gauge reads 240 psi
